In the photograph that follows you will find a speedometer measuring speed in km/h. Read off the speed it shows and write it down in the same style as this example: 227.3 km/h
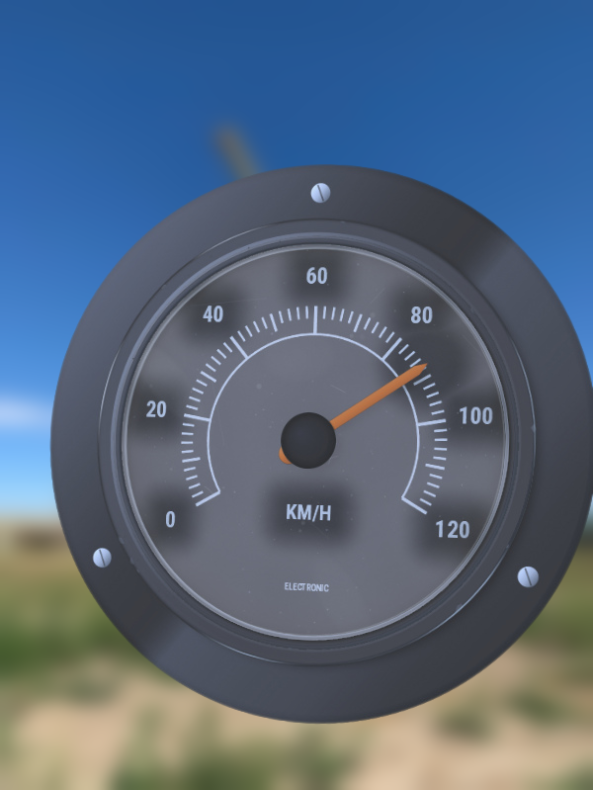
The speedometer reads 88 km/h
